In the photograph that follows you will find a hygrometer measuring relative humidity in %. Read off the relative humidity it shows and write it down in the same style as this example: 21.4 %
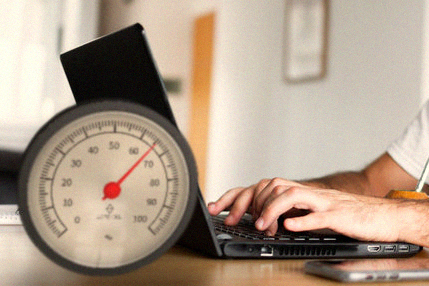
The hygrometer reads 65 %
